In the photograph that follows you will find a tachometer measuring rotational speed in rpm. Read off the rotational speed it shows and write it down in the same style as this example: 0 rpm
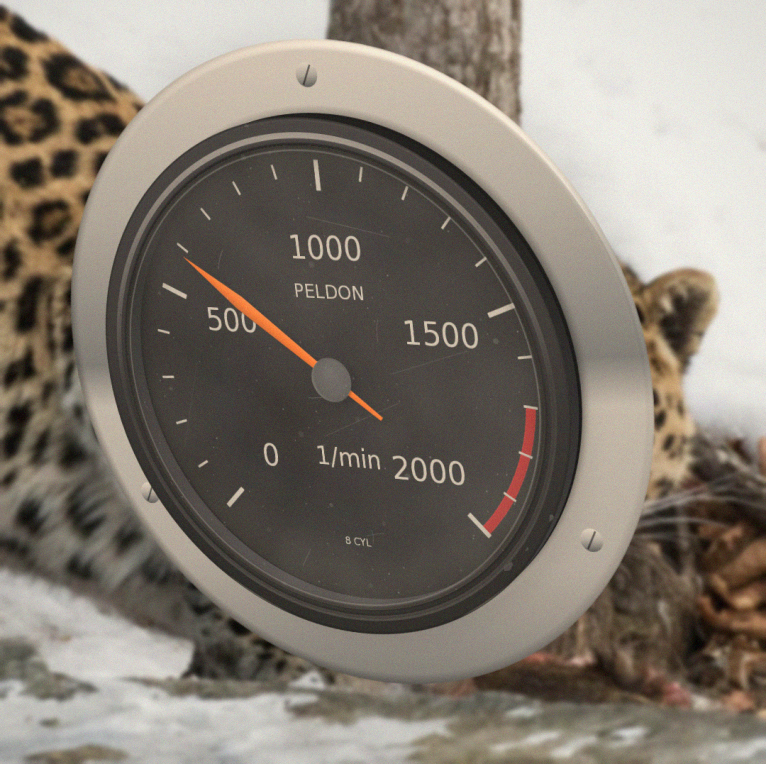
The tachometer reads 600 rpm
